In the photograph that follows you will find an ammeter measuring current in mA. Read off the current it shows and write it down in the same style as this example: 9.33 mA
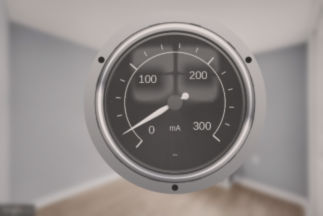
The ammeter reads 20 mA
